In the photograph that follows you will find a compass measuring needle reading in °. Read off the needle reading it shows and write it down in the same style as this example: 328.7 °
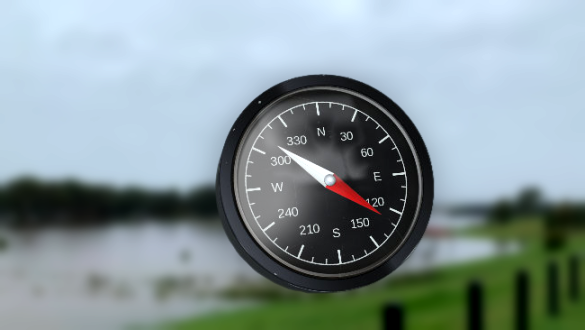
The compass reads 130 °
